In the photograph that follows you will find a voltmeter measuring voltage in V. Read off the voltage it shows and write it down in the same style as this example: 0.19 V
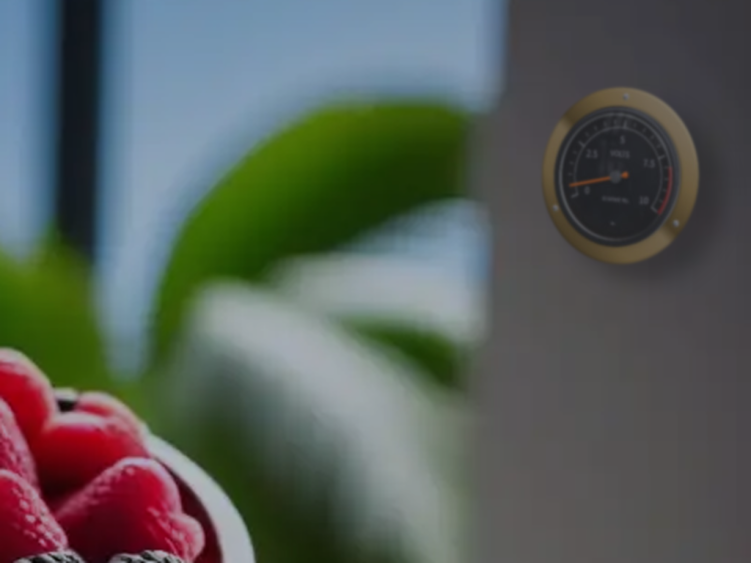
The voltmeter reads 0.5 V
